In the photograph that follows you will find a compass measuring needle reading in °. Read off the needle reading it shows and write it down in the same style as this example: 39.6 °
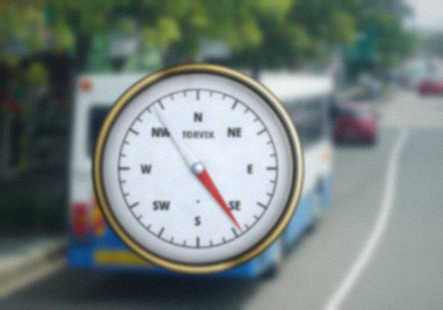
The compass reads 145 °
